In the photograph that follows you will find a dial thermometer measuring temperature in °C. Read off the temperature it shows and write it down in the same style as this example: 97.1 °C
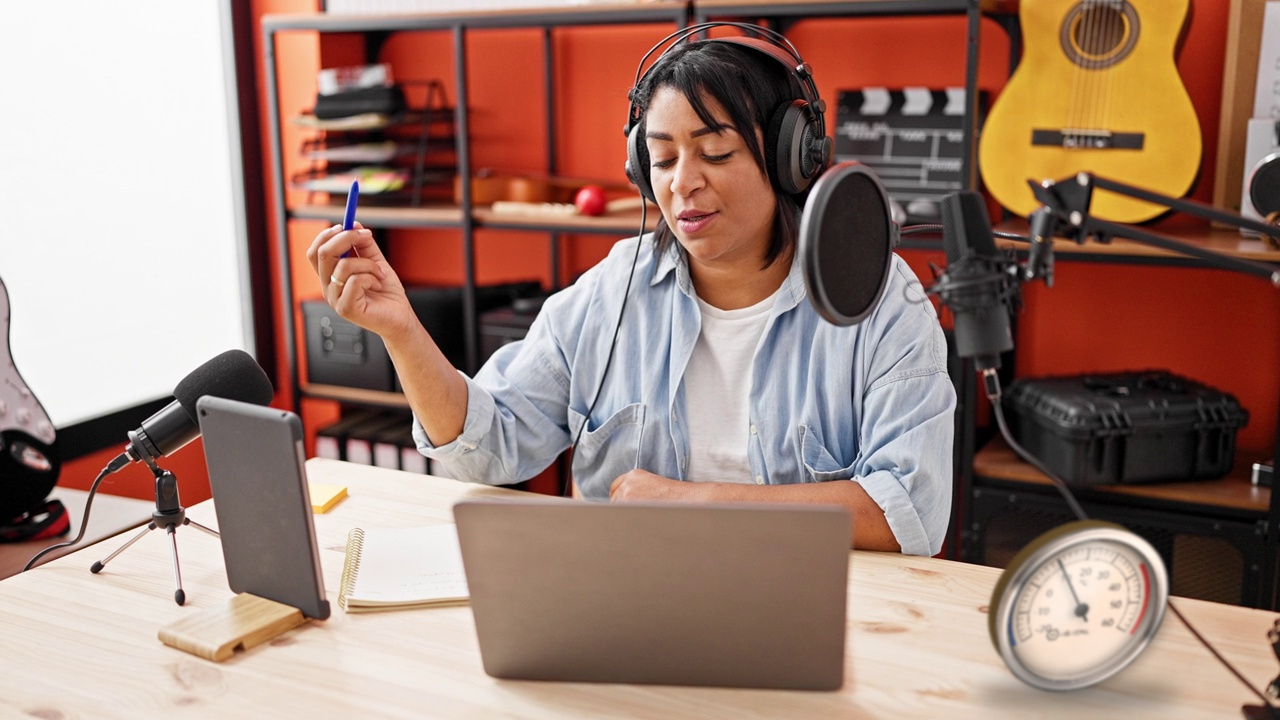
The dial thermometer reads 10 °C
